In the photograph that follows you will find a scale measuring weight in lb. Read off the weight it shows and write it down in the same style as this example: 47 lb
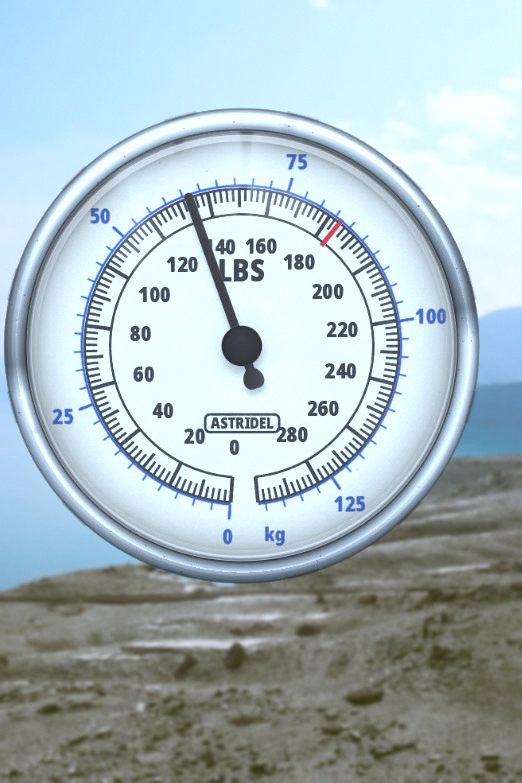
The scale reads 134 lb
